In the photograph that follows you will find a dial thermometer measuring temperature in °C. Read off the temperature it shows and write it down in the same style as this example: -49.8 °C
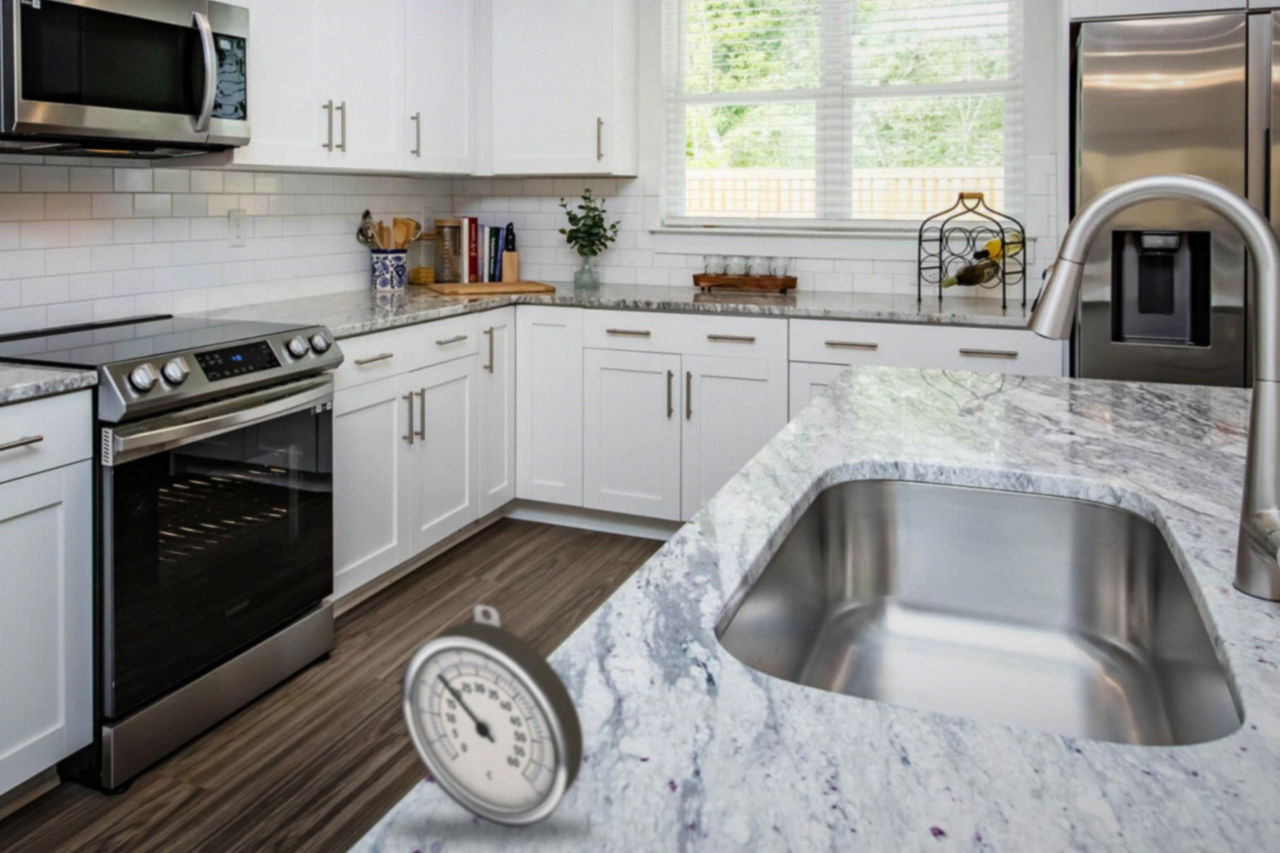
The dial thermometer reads 20 °C
